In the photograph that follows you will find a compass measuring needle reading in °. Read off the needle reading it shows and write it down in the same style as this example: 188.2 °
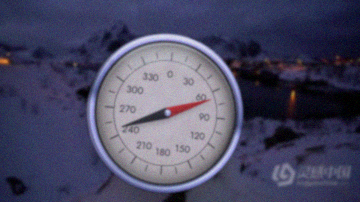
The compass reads 67.5 °
